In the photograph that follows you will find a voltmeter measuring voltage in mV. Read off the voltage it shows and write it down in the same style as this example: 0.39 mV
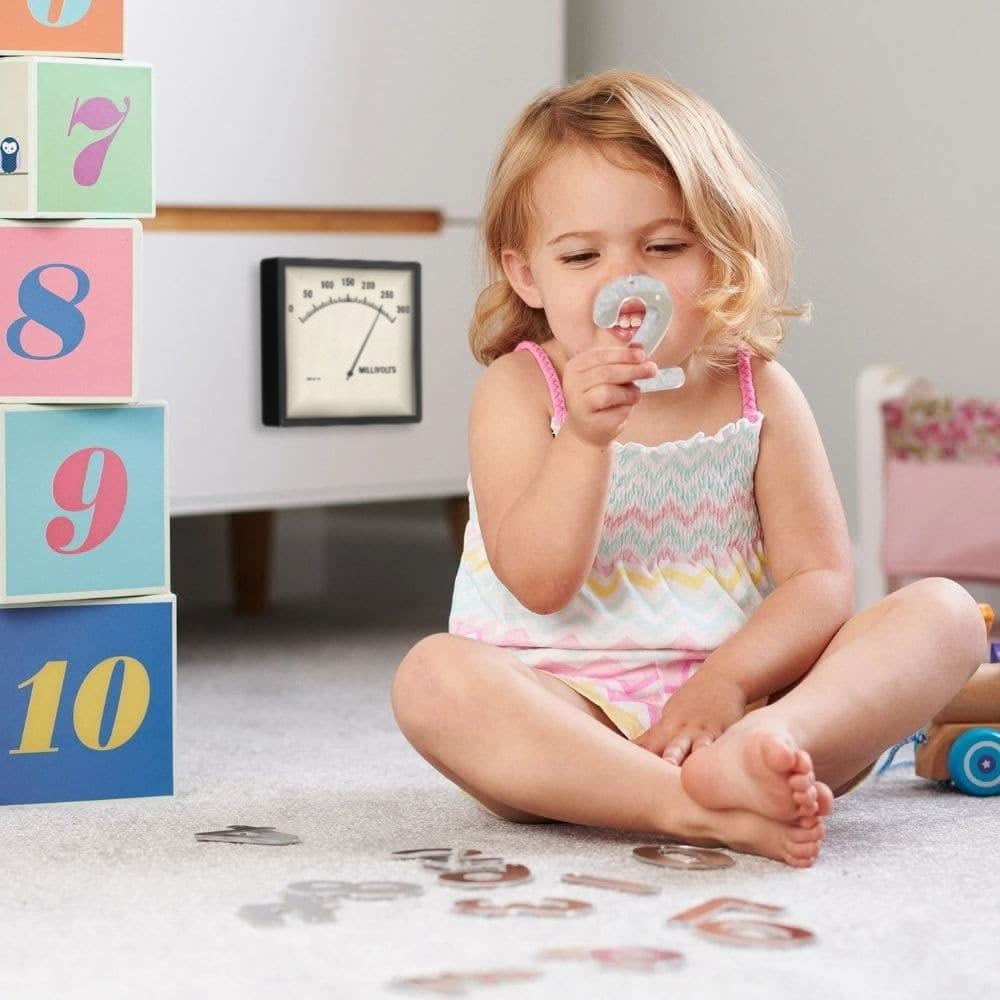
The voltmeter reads 250 mV
